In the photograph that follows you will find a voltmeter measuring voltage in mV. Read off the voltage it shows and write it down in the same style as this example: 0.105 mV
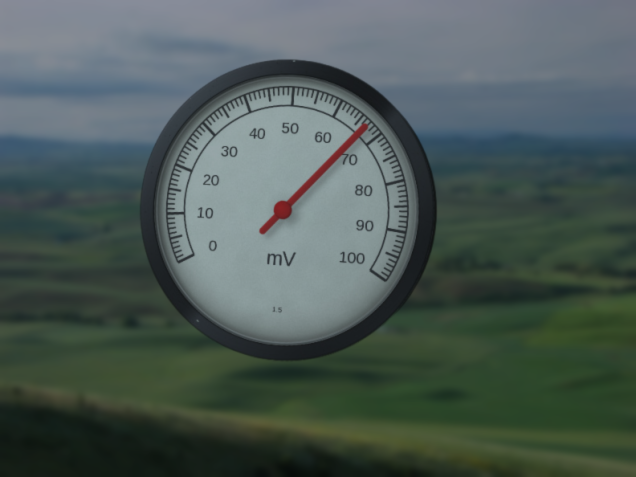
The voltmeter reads 67 mV
